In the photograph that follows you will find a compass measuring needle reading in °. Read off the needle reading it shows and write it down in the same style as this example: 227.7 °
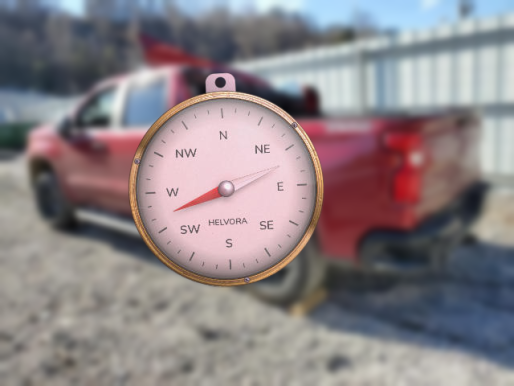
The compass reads 250 °
